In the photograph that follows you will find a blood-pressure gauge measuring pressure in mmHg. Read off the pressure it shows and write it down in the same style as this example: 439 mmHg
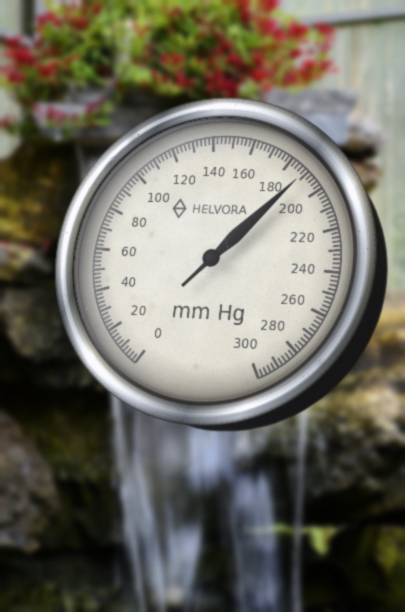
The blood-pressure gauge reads 190 mmHg
